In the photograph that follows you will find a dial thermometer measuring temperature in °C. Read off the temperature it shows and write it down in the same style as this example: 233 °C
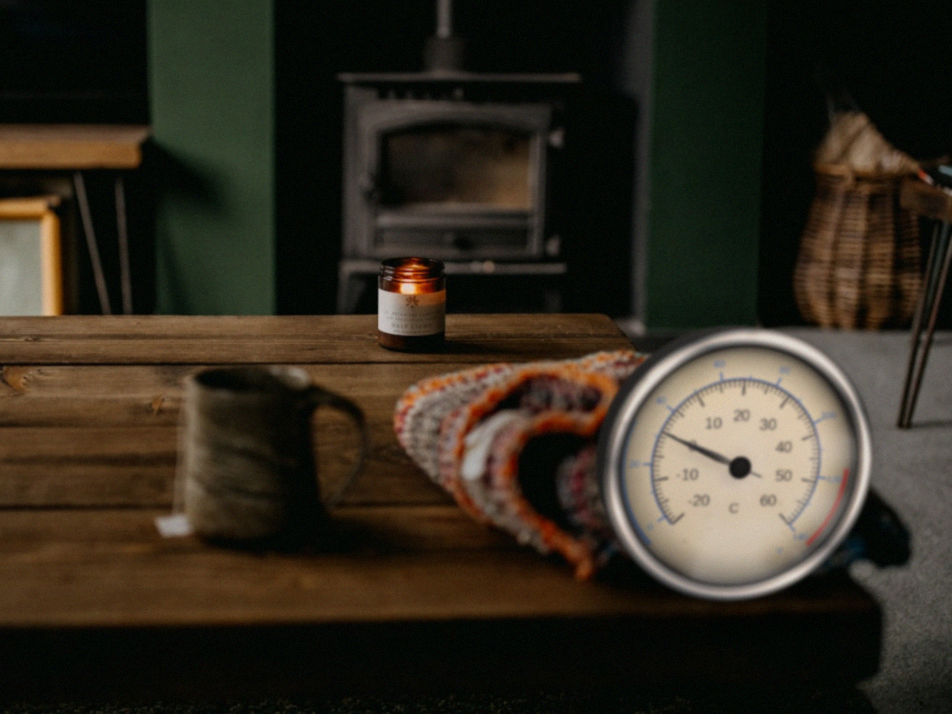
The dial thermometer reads 0 °C
